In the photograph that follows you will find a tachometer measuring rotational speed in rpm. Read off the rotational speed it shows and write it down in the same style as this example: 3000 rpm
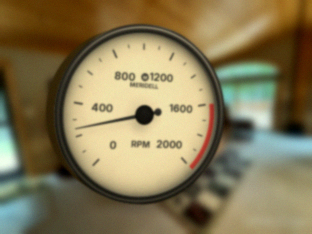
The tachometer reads 250 rpm
